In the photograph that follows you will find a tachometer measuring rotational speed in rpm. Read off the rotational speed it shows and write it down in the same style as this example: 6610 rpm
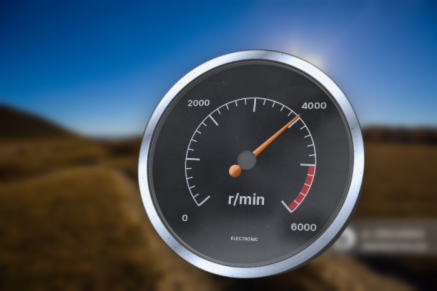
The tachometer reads 4000 rpm
